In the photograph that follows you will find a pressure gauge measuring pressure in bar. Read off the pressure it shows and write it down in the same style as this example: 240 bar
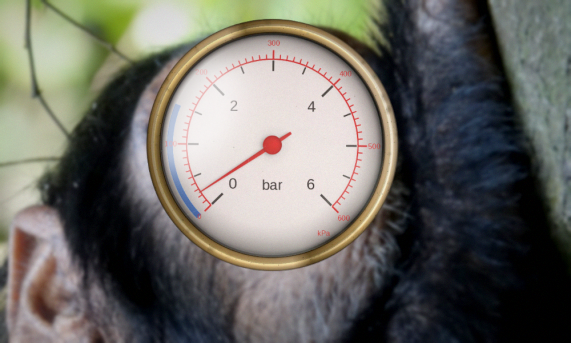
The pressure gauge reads 0.25 bar
